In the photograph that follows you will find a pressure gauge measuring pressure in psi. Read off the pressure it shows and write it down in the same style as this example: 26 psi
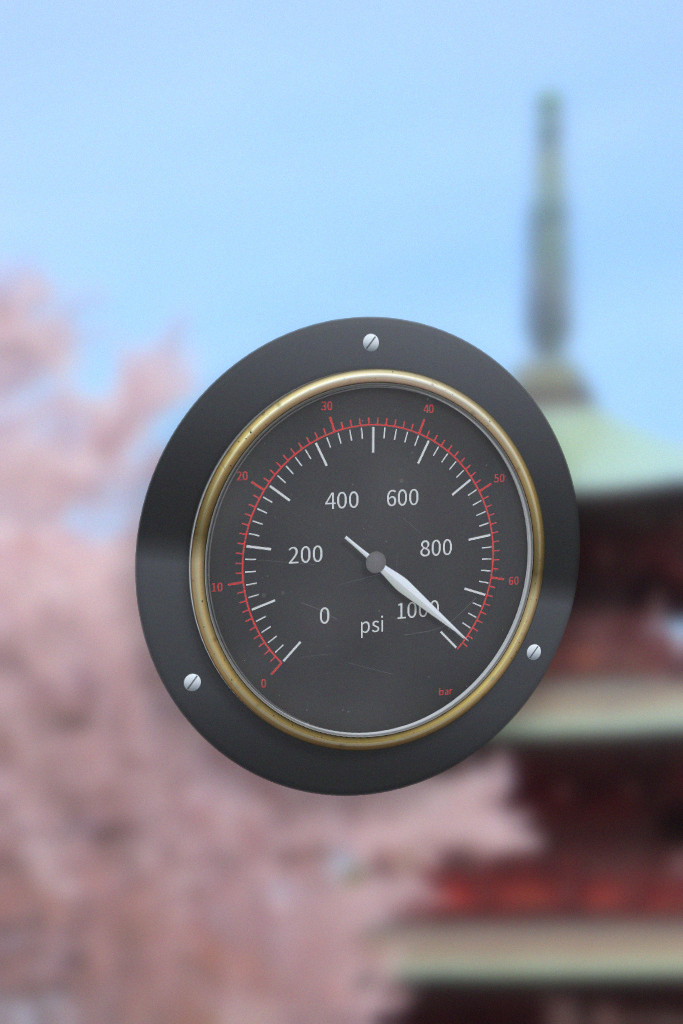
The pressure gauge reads 980 psi
